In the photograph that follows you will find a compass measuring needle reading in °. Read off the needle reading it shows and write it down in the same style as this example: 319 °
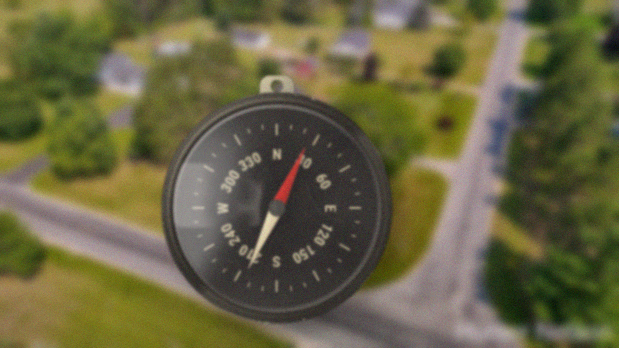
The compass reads 25 °
